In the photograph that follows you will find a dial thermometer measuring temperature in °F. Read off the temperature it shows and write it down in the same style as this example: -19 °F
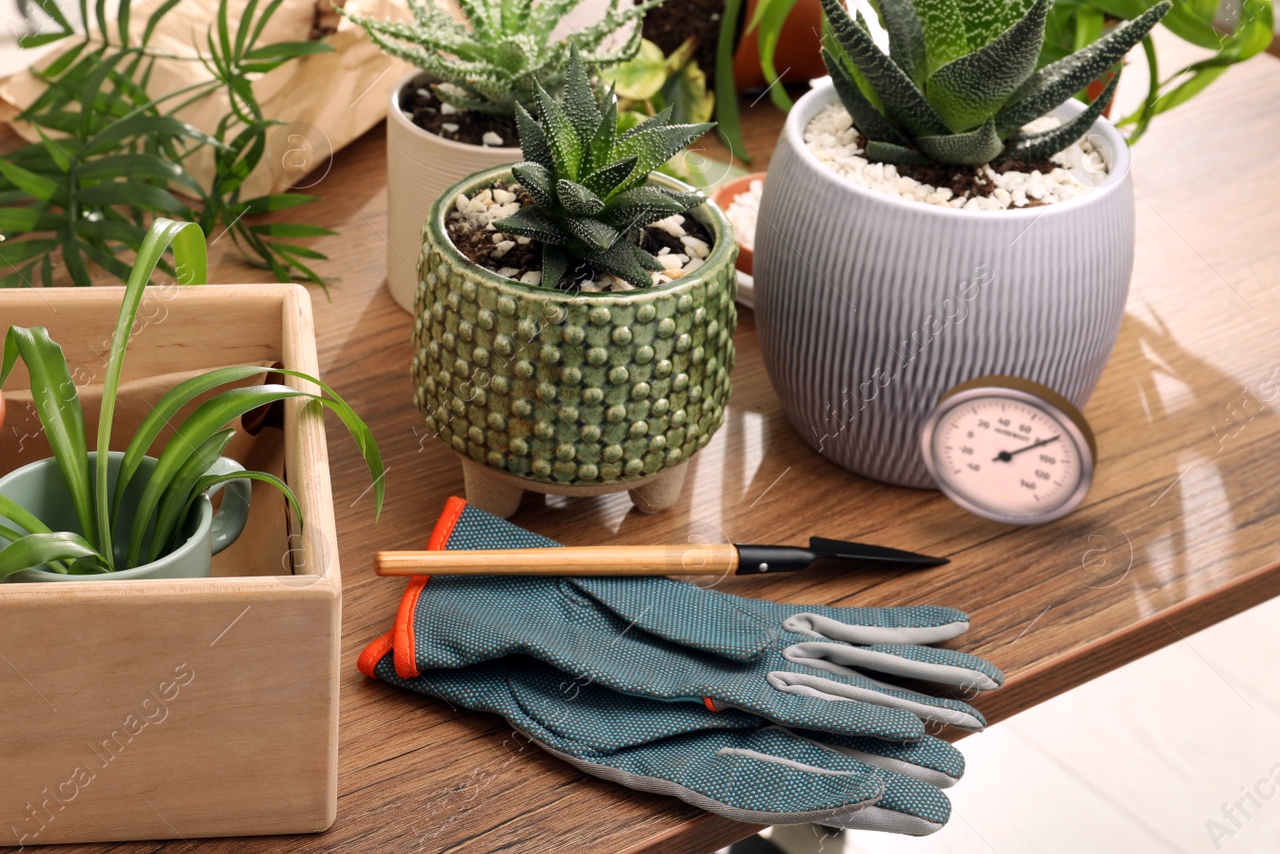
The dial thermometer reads 80 °F
